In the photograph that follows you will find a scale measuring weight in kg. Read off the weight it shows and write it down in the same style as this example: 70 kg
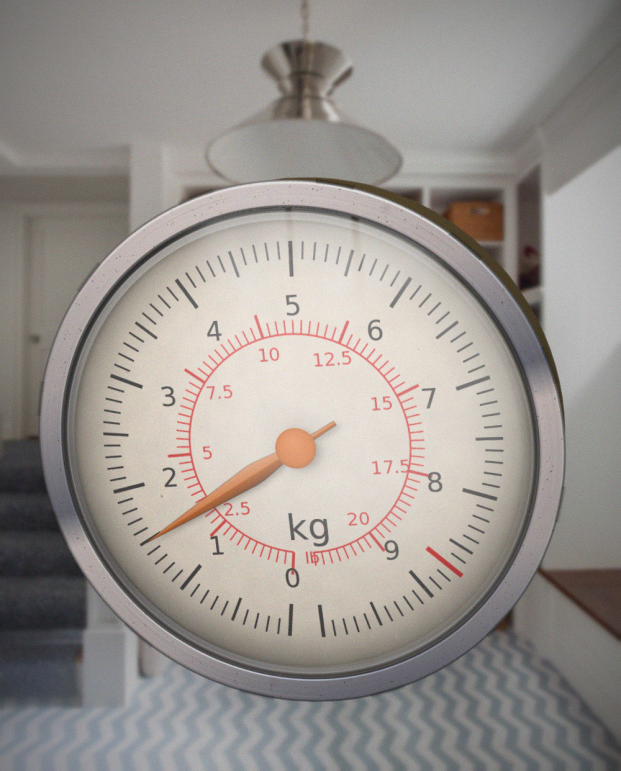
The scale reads 1.5 kg
